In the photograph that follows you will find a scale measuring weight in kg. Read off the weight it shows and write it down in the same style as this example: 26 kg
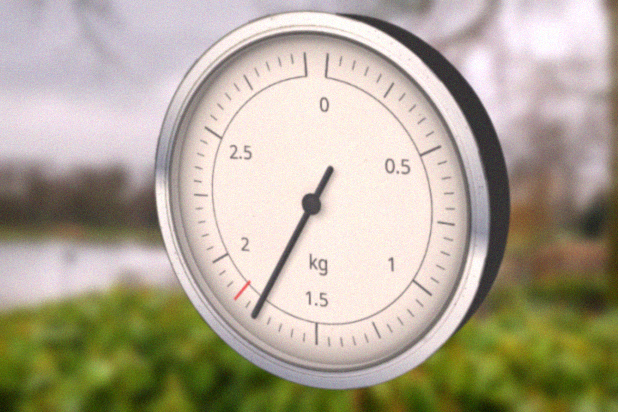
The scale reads 1.75 kg
